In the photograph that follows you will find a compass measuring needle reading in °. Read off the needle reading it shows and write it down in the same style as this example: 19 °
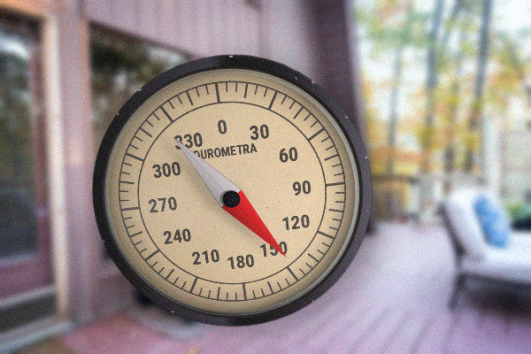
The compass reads 145 °
